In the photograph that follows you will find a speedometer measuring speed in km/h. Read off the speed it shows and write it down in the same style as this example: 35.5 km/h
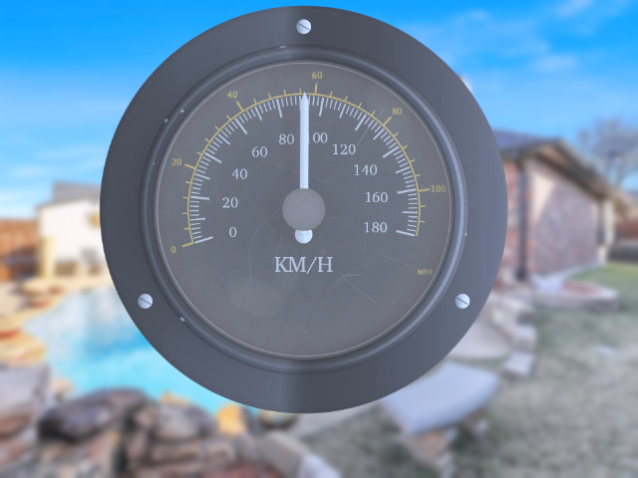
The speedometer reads 92 km/h
